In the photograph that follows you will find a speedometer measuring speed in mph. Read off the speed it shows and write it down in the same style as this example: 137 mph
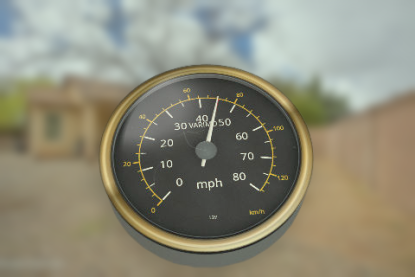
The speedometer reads 45 mph
